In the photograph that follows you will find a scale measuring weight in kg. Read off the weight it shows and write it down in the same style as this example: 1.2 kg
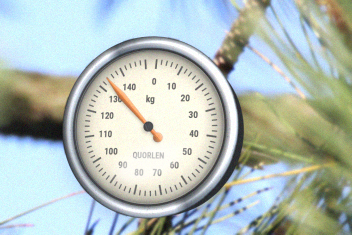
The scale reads 134 kg
